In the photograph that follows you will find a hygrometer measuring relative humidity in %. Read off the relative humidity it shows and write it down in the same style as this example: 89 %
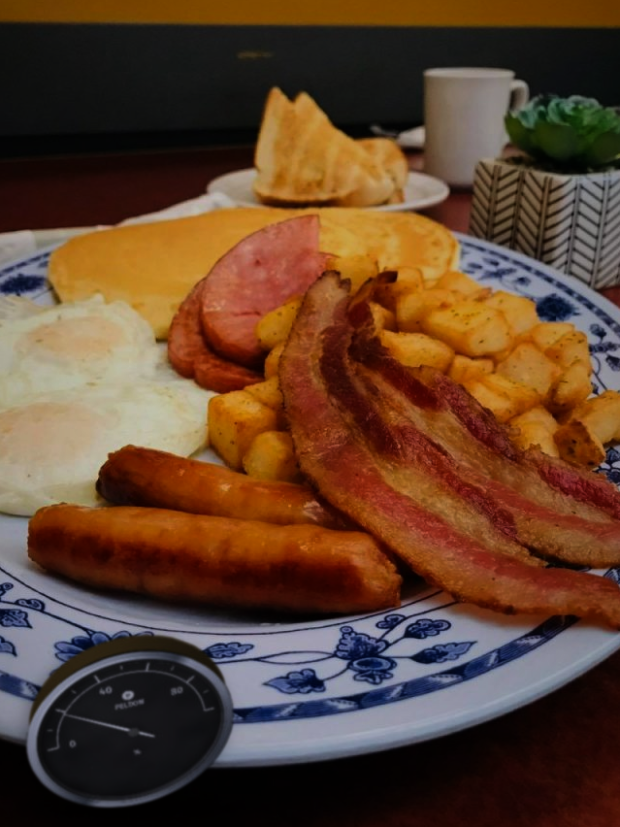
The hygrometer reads 20 %
